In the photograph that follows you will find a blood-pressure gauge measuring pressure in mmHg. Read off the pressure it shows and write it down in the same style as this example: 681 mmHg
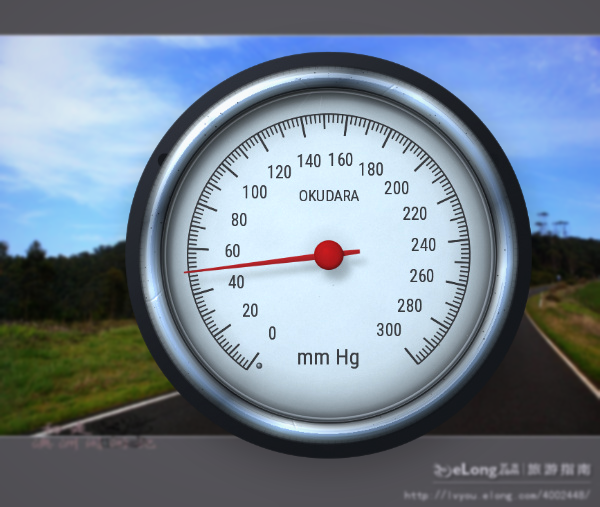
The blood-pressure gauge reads 50 mmHg
